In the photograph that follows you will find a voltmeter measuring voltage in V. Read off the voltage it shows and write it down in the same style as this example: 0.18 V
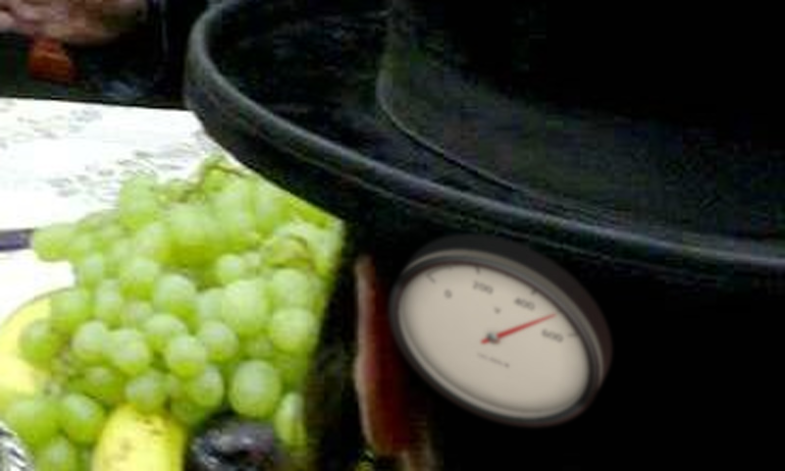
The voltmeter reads 500 V
